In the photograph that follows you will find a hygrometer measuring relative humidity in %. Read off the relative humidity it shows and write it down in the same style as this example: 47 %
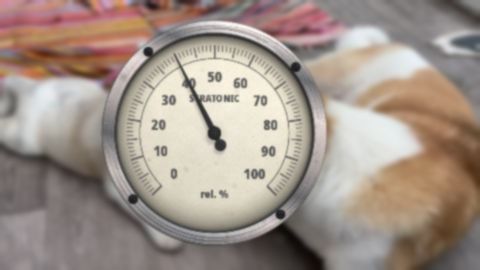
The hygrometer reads 40 %
